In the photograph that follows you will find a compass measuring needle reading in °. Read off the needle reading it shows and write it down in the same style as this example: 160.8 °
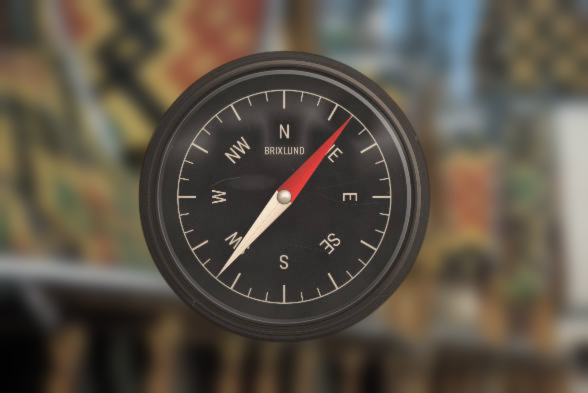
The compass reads 40 °
